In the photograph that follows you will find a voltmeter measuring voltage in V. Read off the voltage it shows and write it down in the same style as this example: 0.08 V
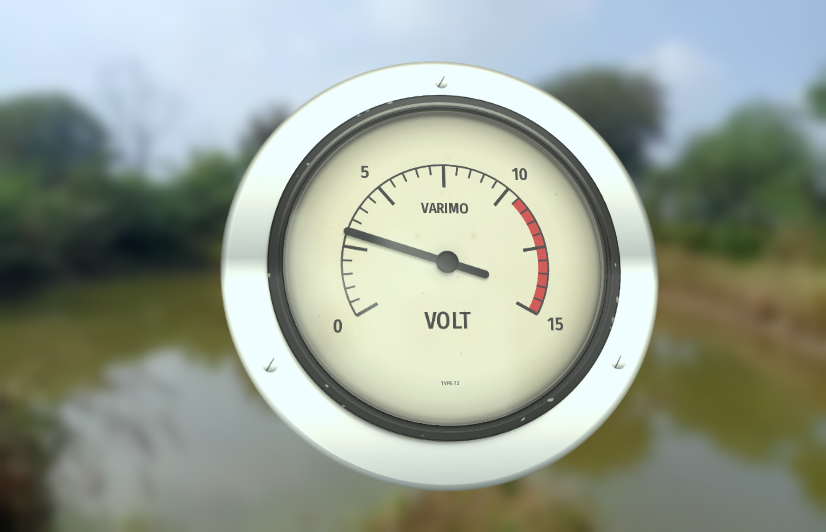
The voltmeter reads 3 V
